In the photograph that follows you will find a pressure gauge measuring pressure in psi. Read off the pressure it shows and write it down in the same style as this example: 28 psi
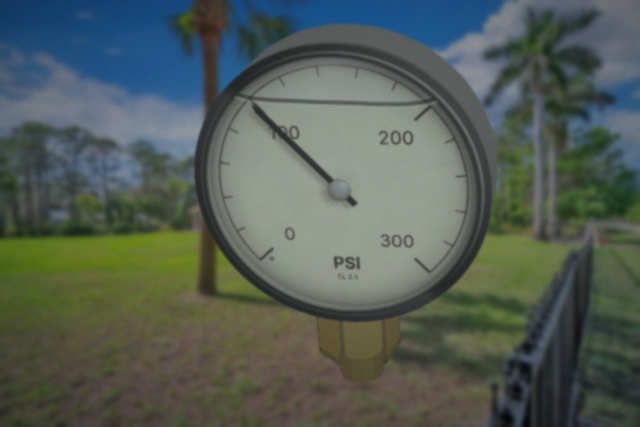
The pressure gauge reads 100 psi
